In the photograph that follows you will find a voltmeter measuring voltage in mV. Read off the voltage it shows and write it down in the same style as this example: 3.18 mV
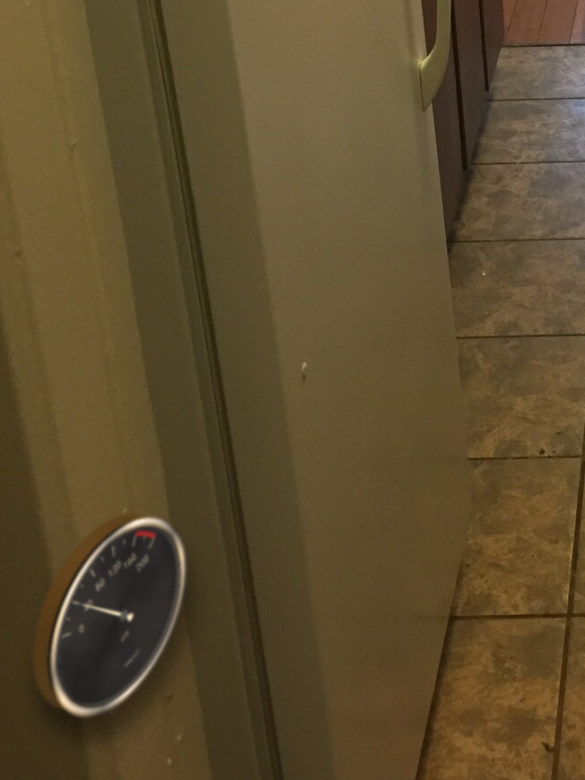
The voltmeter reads 40 mV
